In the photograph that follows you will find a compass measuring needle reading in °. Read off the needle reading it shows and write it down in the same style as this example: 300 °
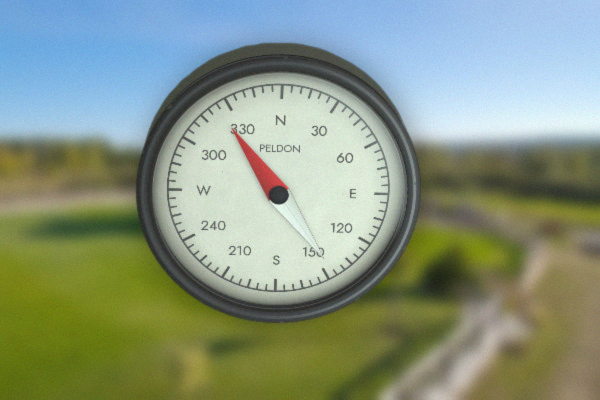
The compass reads 325 °
